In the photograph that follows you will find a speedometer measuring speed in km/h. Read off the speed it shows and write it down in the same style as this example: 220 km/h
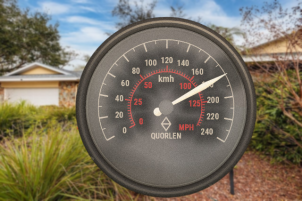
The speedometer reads 180 km/h
